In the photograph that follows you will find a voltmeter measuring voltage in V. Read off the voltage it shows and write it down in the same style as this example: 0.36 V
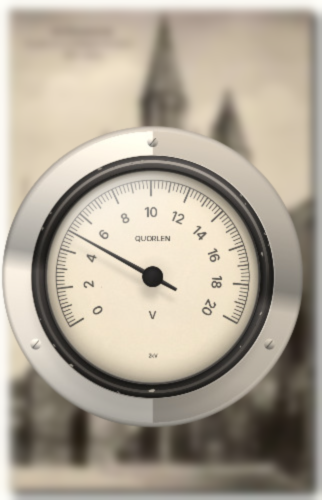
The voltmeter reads 5 V
